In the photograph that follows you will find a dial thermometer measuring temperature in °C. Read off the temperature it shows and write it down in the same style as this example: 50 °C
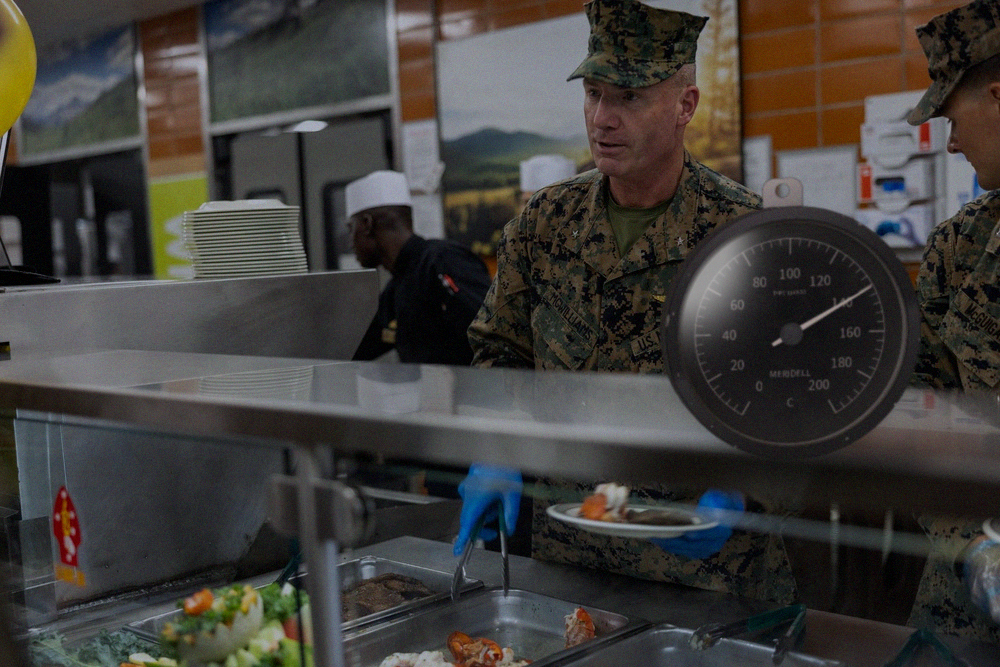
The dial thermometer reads 140 °C
